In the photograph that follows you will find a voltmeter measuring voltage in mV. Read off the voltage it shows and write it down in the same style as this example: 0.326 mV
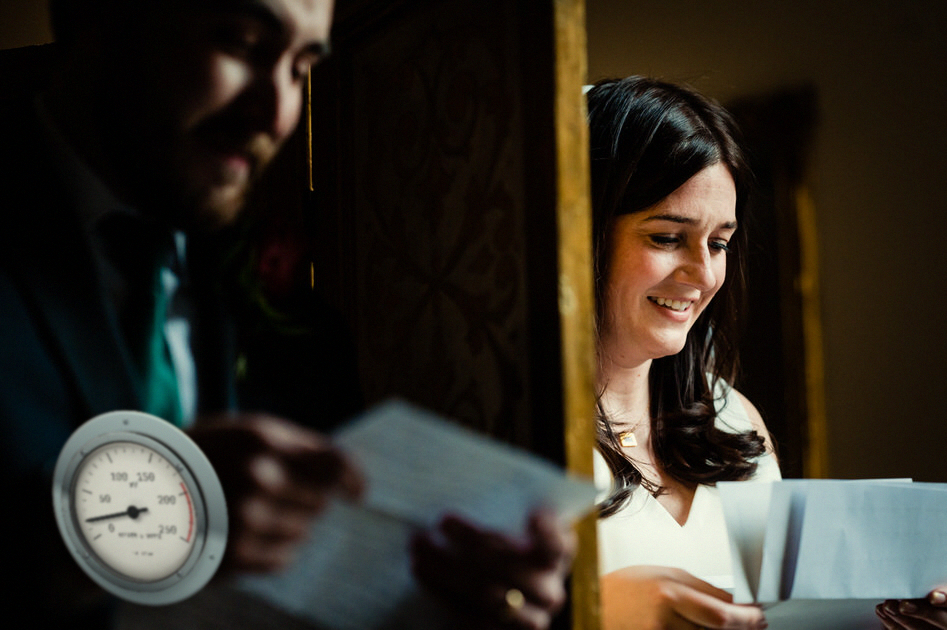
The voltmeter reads 20 mV
